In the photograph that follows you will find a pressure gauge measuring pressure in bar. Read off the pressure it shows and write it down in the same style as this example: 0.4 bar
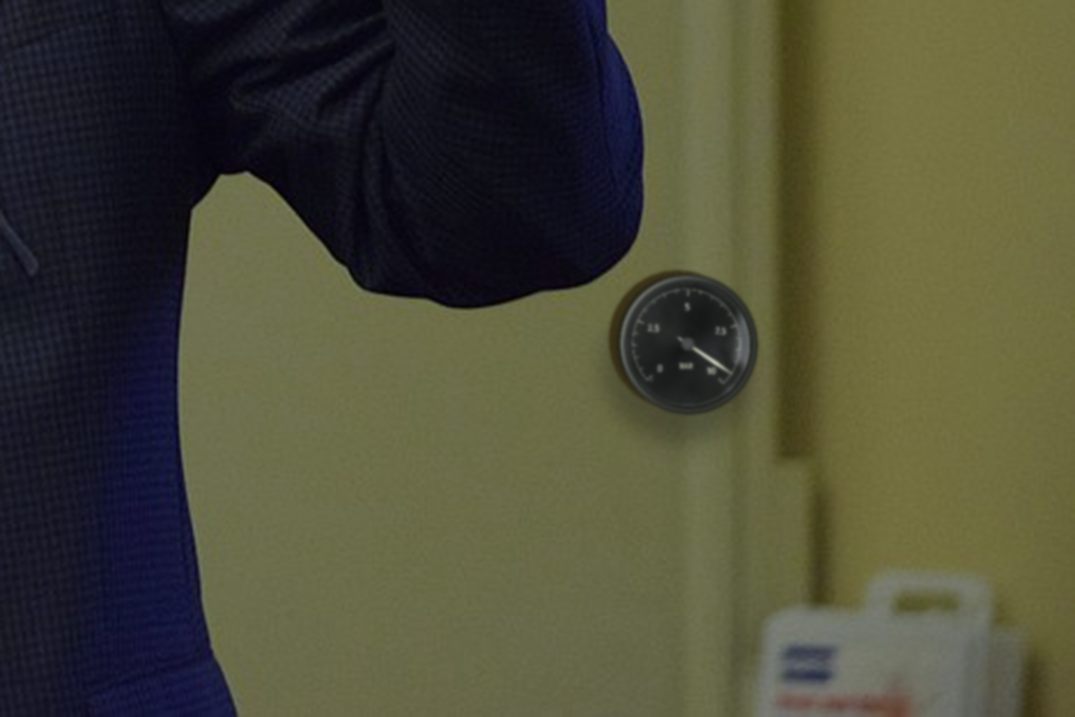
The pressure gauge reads 9.5 bar
